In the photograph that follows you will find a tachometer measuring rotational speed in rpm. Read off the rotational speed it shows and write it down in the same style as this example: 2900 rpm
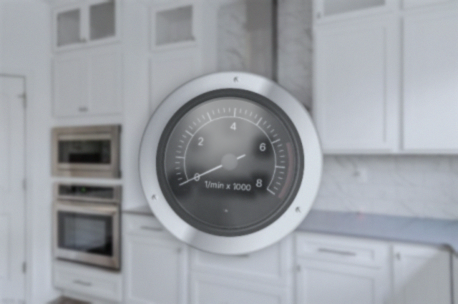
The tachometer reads 0 rpm
